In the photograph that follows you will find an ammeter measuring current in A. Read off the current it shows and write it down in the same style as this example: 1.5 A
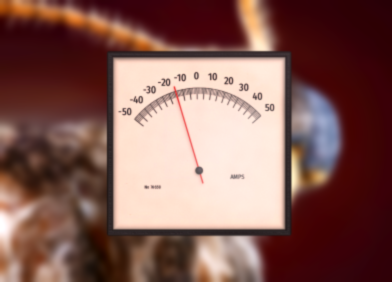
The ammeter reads -15 A
